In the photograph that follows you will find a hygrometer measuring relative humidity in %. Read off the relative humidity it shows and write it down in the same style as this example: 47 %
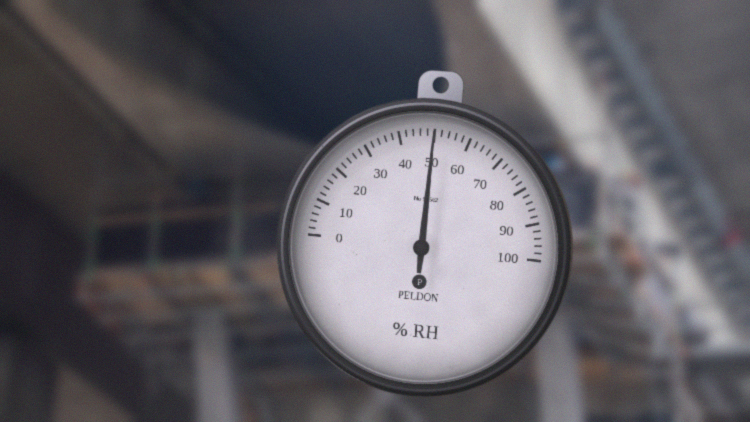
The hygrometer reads 50 %
